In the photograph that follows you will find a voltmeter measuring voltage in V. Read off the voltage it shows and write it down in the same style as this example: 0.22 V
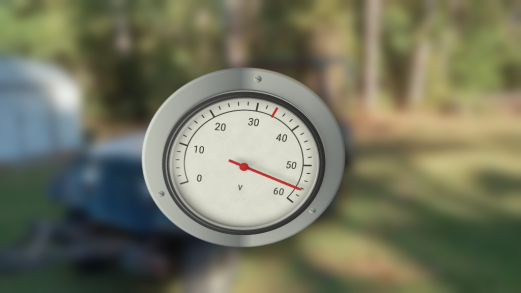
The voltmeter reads 56 V
